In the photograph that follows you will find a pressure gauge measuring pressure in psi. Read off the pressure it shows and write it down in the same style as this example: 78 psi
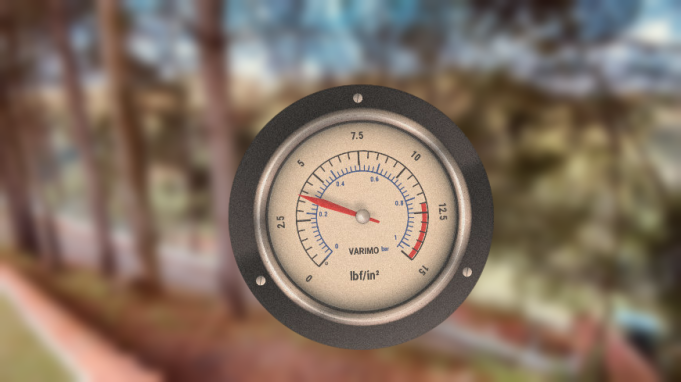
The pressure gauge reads 3.75 psi
